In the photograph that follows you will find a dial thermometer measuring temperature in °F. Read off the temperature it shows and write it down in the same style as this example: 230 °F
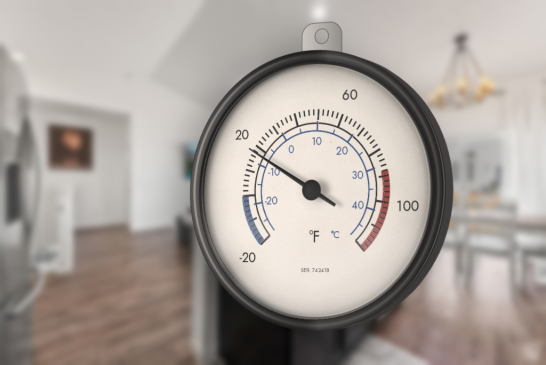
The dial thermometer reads 18 °F
